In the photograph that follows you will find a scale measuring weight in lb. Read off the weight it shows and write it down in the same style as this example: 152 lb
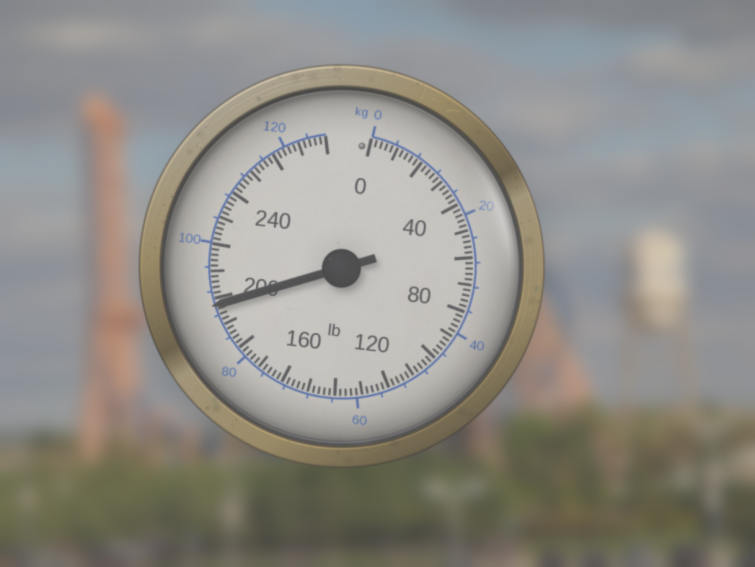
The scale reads 198 lb
